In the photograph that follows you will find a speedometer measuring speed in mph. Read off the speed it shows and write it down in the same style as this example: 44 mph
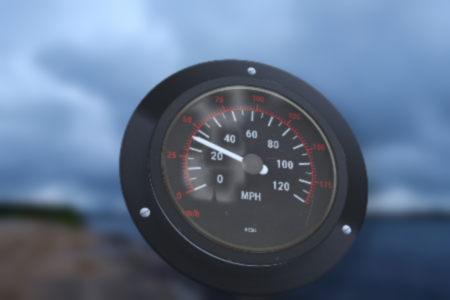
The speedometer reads 25 mph
